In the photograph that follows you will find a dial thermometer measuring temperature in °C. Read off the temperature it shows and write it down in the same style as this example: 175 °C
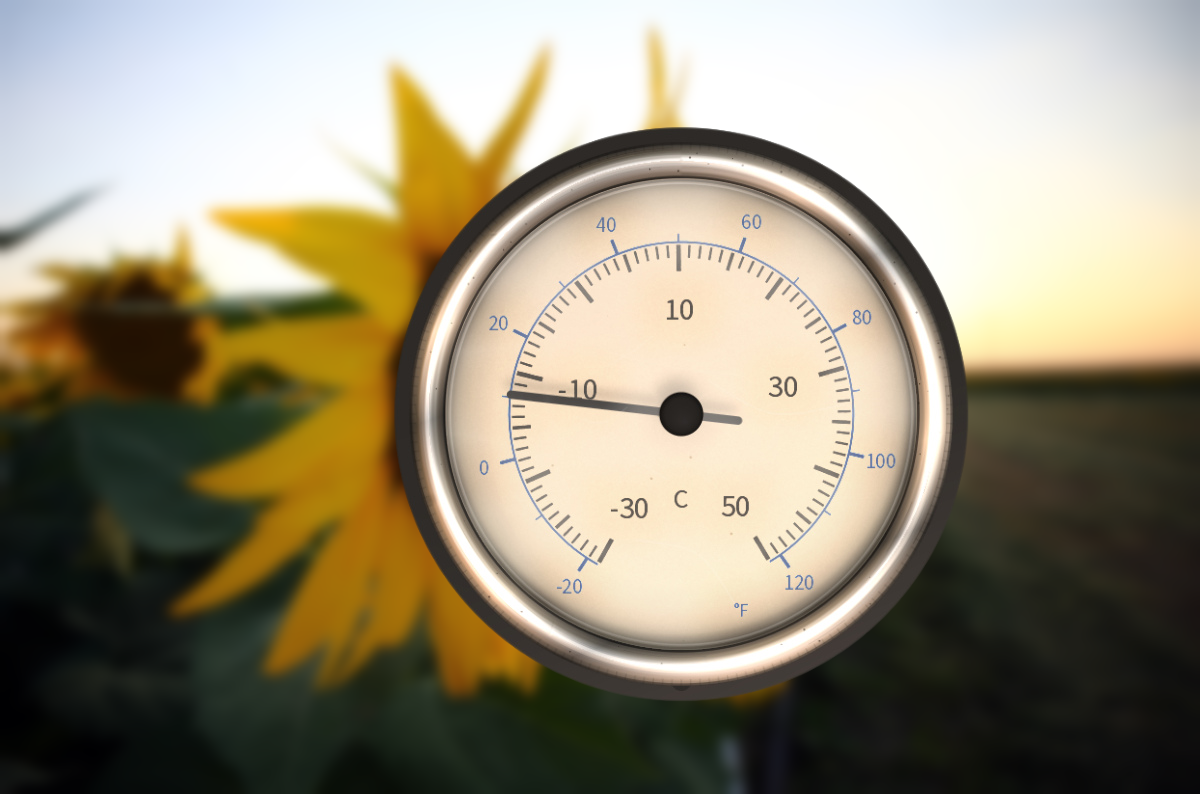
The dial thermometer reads -12 °C
